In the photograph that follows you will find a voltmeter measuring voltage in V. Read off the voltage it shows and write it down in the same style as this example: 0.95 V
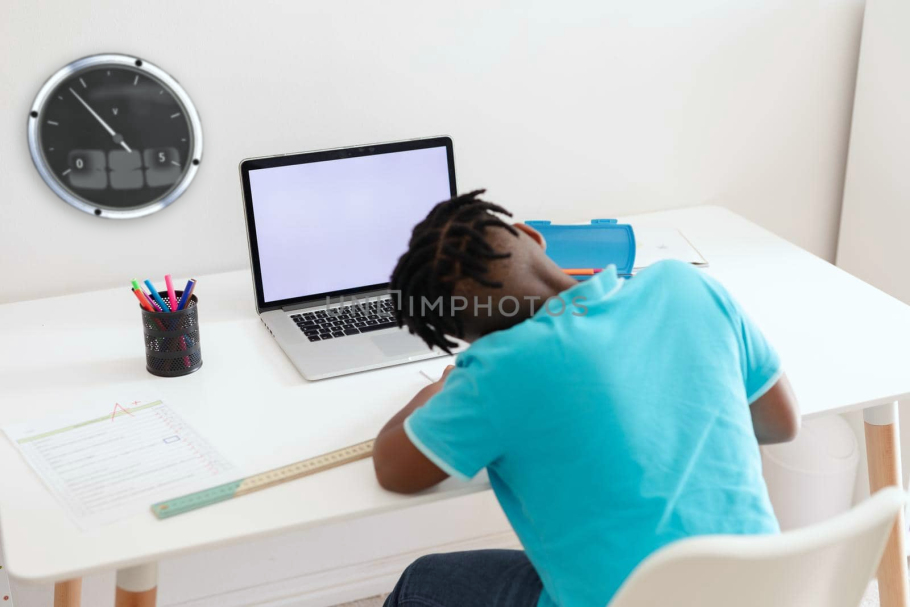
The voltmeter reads 1.75 V
